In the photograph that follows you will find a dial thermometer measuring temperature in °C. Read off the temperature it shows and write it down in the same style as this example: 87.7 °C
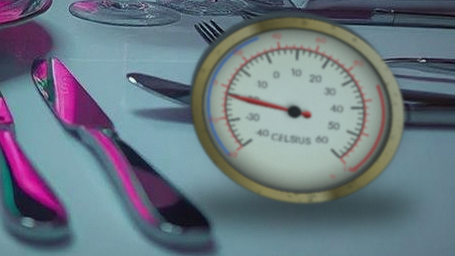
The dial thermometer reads -20 °C
